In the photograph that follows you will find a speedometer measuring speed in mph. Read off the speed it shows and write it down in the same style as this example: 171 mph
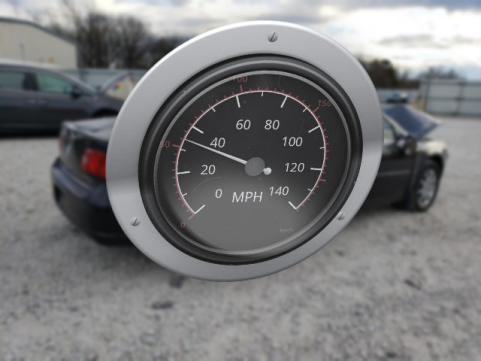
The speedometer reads 35 mph
